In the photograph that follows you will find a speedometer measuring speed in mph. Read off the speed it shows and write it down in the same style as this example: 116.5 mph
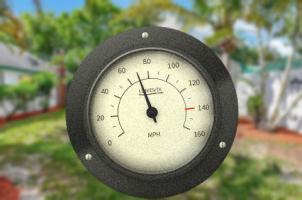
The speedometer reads 70 mph
